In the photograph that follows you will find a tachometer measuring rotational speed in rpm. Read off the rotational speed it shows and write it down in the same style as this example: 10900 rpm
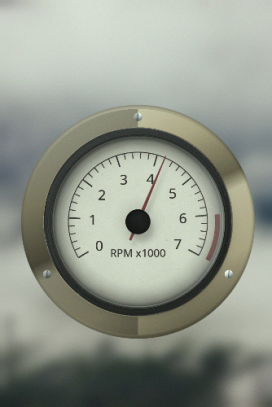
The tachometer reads 4200 rpm
